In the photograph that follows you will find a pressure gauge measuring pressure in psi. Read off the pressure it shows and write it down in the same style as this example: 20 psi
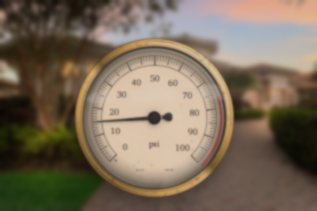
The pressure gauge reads 15 psi
